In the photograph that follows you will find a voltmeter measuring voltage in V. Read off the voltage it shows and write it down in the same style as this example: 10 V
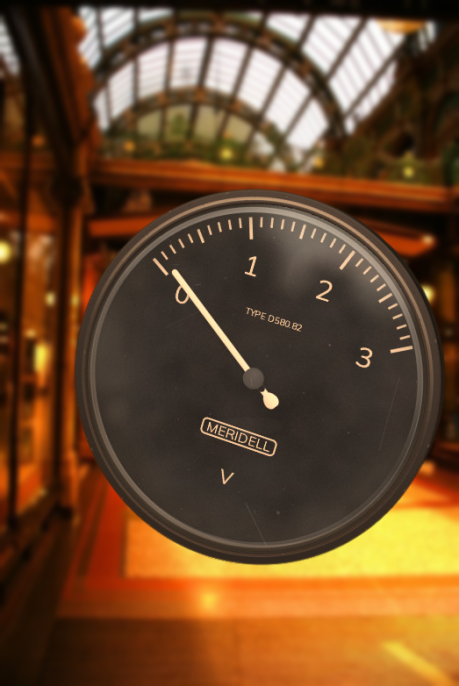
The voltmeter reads 0.1 V
